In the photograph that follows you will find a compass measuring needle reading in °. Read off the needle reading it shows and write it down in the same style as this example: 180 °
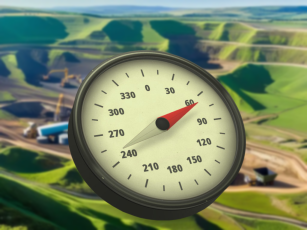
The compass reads 67.5 °
